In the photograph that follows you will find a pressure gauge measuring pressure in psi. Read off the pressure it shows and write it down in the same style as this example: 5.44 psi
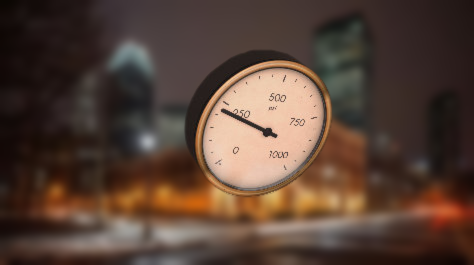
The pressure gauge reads 225 psi
